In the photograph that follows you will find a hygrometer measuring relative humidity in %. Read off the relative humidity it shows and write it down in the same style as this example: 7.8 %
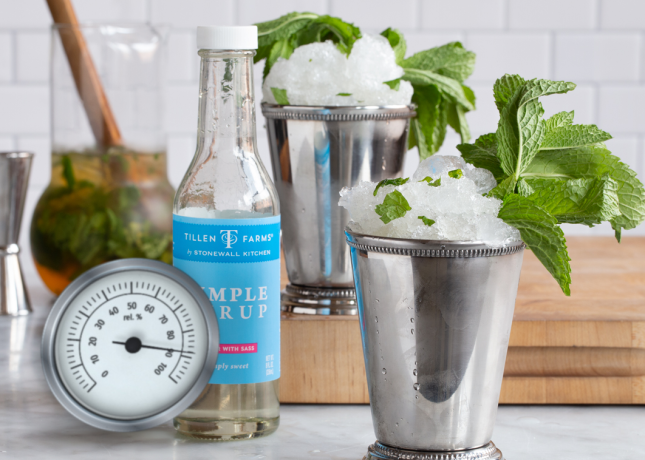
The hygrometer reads 88 %
